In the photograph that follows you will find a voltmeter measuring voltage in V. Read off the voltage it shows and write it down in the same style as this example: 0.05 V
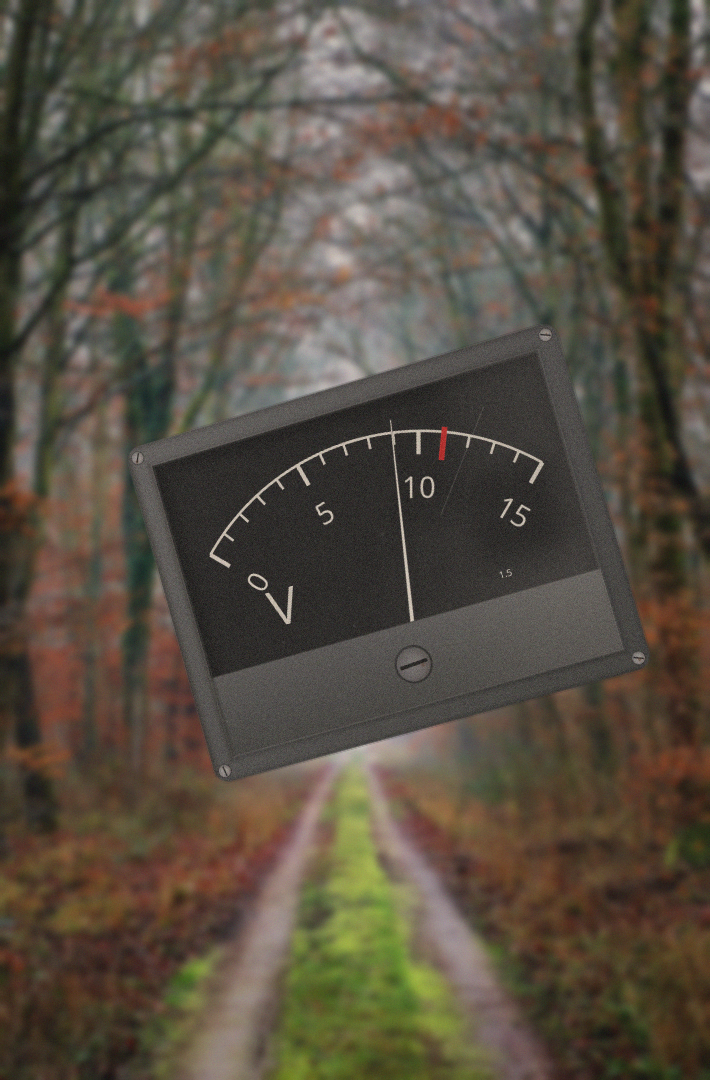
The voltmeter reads 9 V
